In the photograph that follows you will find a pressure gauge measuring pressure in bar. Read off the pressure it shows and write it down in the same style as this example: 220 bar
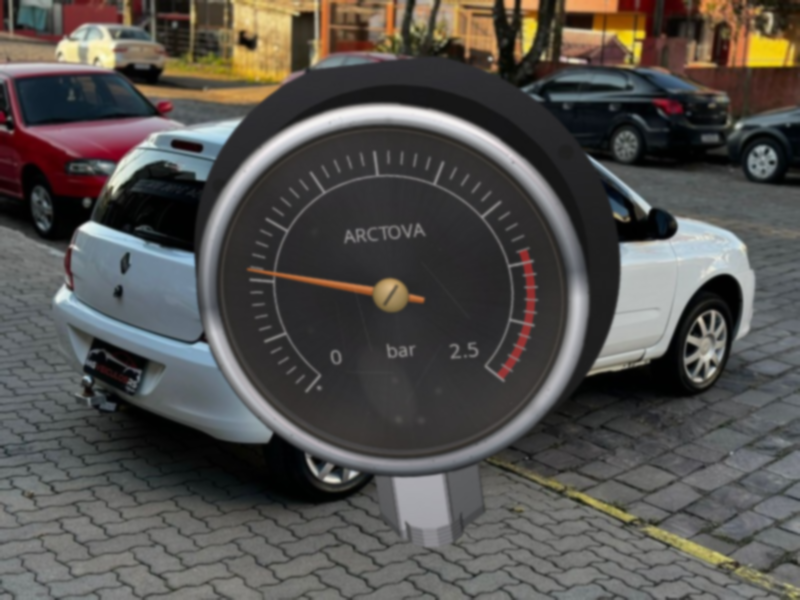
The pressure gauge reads 0.55 bar
